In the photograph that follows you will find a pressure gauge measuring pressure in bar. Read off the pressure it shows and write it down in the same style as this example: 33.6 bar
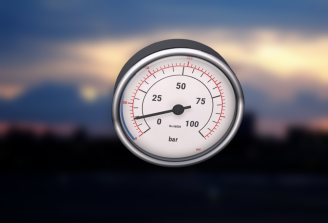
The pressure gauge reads 10 bar
